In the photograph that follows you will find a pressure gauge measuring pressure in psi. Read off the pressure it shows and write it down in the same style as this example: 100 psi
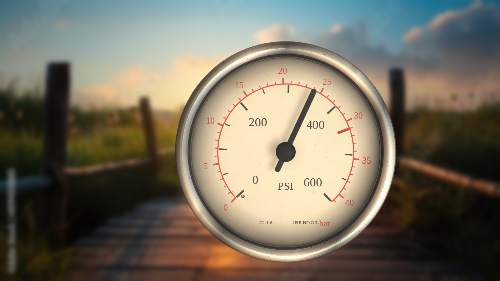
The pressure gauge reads 350 psi
